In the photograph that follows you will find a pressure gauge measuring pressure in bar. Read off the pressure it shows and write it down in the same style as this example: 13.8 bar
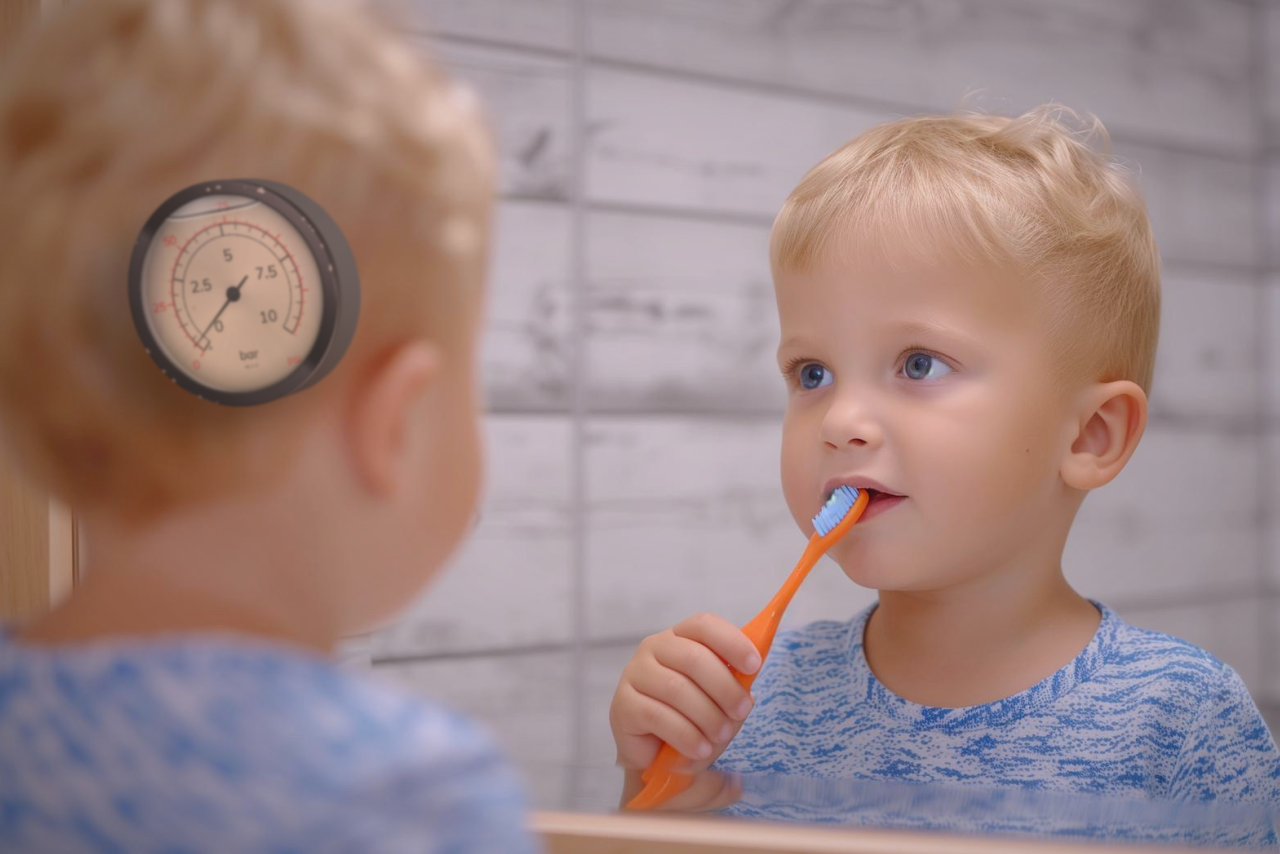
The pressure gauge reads 0.25 bar
